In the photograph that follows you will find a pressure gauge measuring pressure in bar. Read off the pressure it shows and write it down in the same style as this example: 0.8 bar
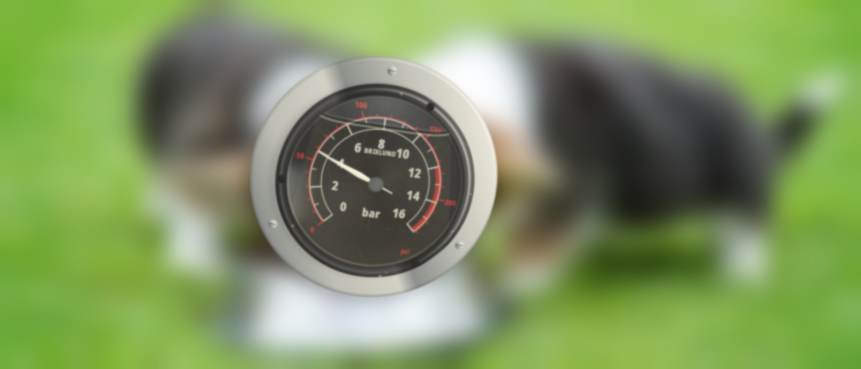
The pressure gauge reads 4 bar
